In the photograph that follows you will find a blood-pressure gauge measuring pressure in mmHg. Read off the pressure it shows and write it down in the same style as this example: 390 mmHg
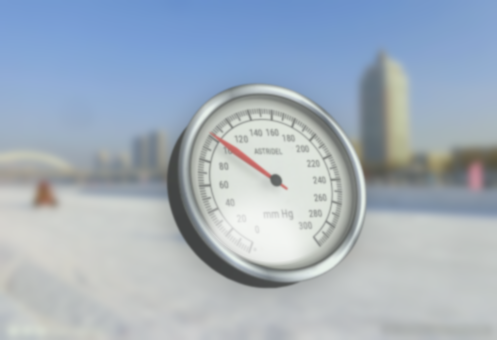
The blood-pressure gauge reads 100 mmHg
